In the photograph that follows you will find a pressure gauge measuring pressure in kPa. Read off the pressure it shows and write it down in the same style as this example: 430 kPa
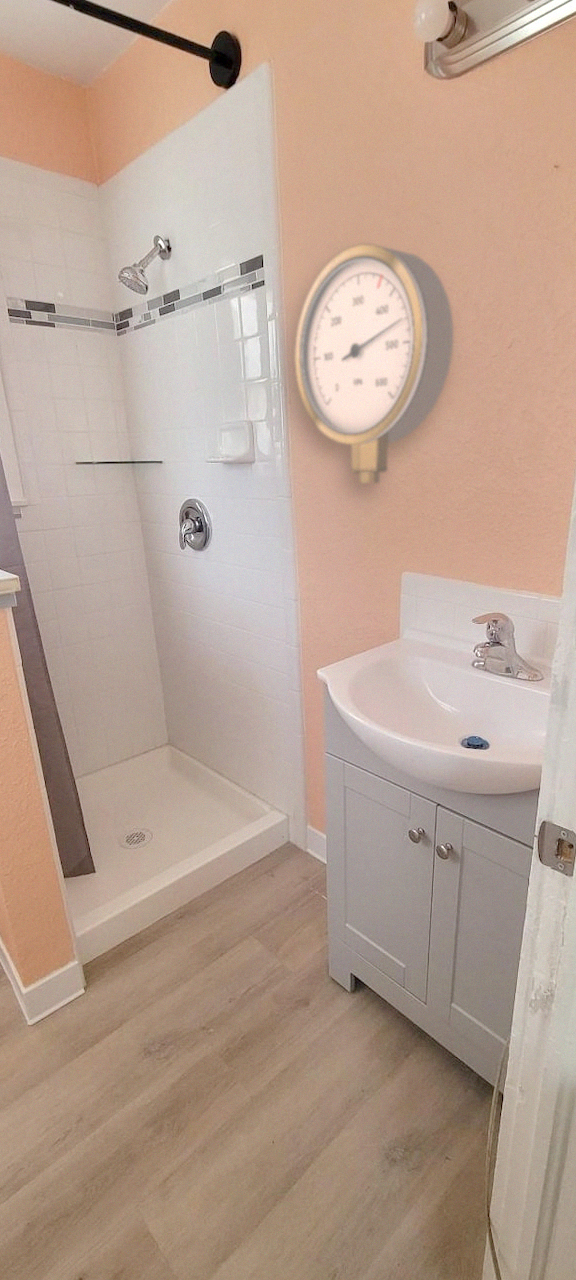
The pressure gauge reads 460 kPa
